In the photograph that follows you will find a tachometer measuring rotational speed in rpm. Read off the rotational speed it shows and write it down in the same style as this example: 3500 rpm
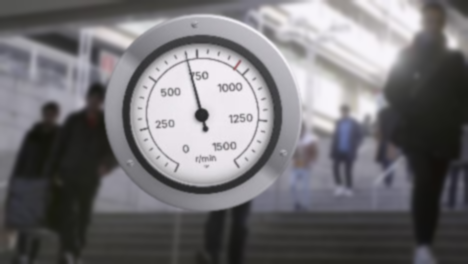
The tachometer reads 700 rpm
